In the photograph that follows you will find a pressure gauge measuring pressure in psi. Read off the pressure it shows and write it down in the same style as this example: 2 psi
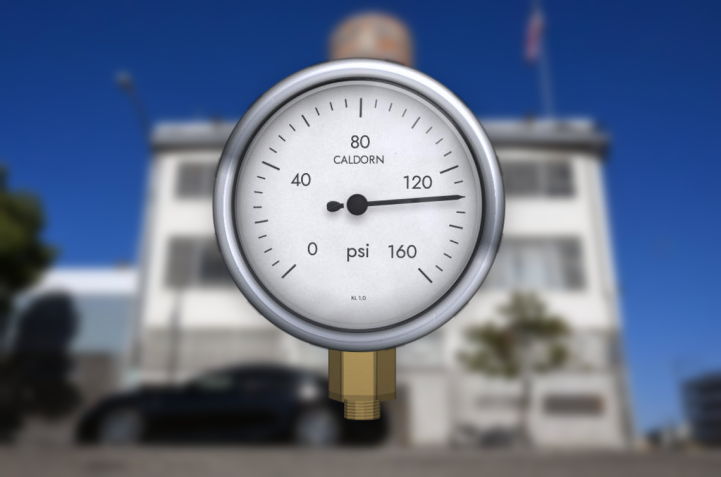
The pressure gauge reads 130 psi
